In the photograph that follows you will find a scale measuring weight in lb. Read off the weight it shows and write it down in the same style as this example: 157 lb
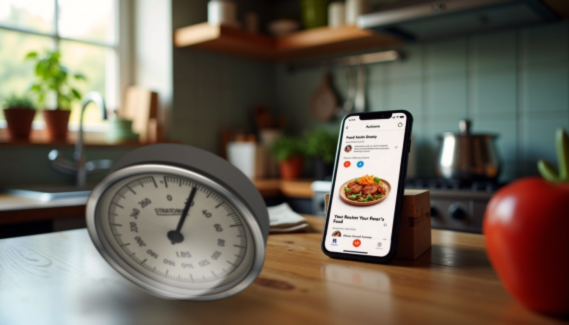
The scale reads 20 lb
